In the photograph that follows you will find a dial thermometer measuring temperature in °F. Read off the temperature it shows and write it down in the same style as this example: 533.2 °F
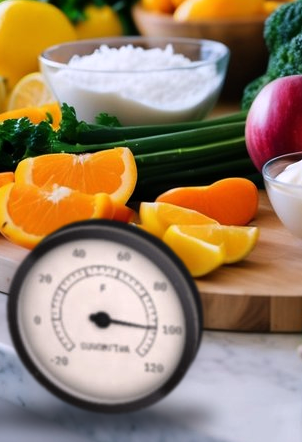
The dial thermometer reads 100 °F
